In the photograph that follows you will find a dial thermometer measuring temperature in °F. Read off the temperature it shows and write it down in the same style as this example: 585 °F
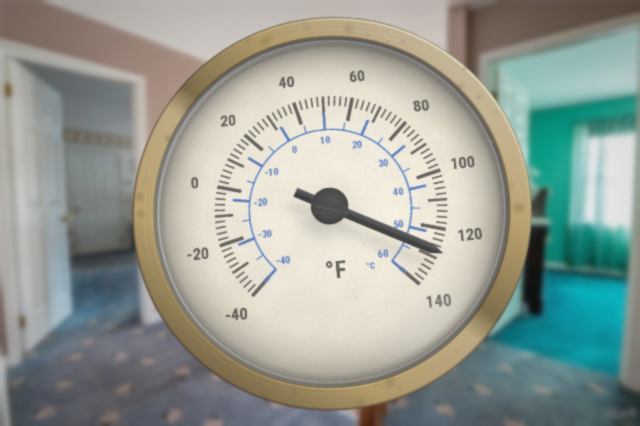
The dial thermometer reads 128 °F
